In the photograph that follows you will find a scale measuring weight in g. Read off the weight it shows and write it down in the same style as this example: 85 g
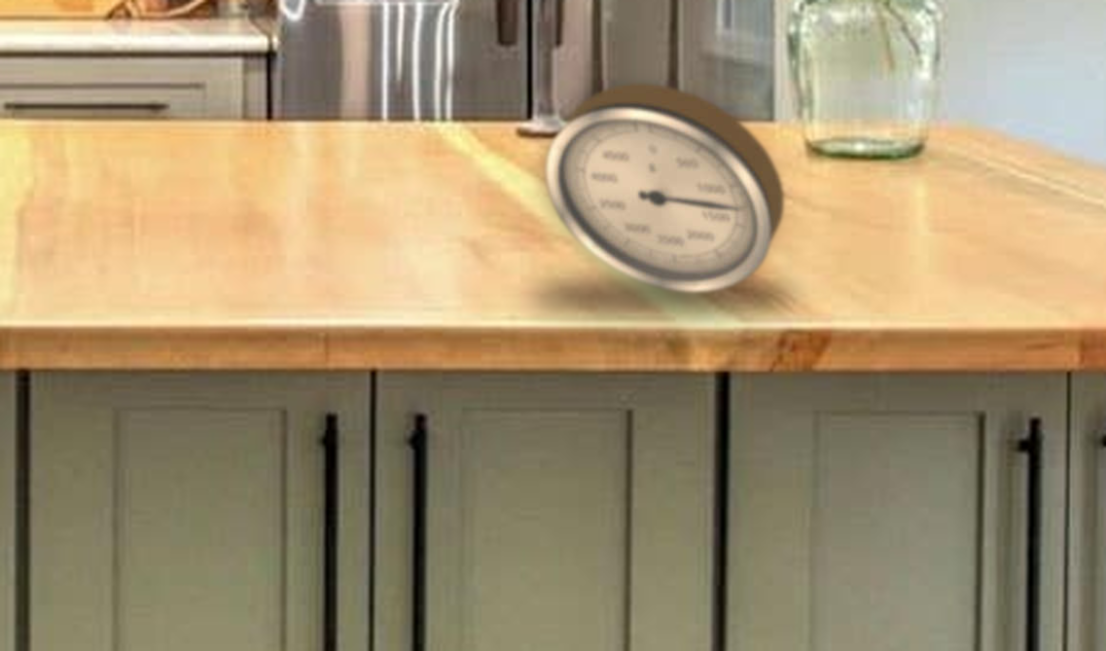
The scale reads 1250 g
